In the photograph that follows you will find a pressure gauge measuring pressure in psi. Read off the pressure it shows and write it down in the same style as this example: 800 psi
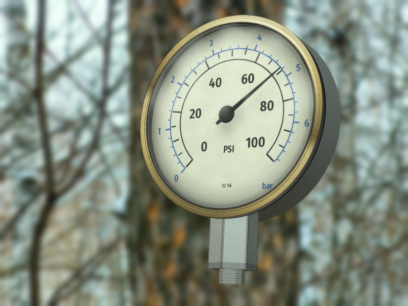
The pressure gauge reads 70 psi
